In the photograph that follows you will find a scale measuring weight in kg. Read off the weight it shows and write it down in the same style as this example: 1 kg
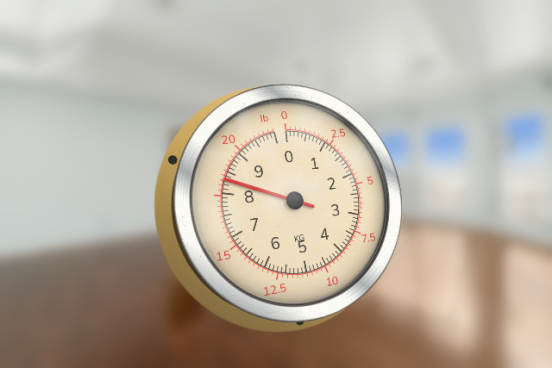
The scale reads 8.3 kg
